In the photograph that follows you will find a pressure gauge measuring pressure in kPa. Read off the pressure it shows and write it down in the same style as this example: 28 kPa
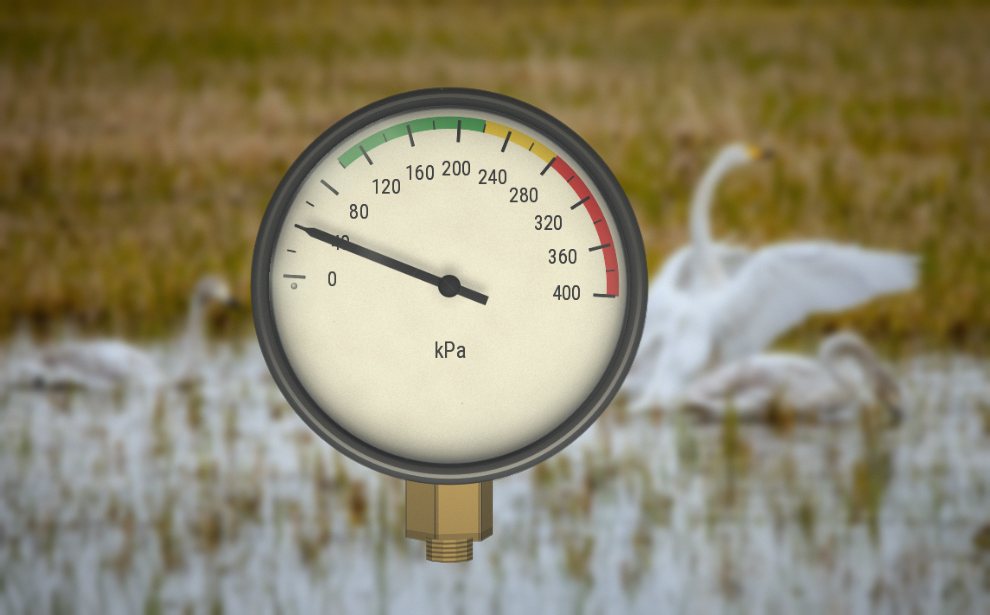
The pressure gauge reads 40 kPa
